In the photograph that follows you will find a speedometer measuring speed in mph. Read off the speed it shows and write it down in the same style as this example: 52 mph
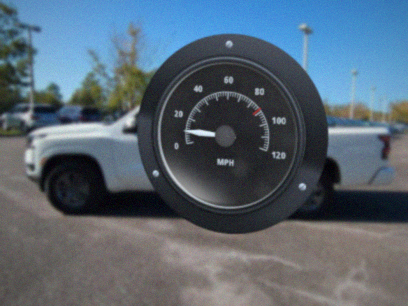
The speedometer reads 10 mph
